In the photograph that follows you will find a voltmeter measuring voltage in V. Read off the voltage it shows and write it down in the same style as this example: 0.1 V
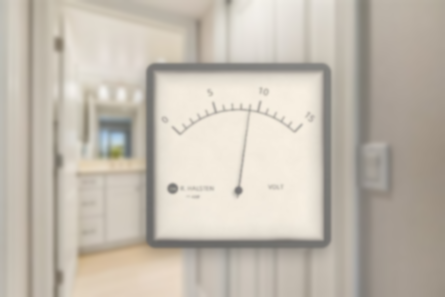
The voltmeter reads 9 V
